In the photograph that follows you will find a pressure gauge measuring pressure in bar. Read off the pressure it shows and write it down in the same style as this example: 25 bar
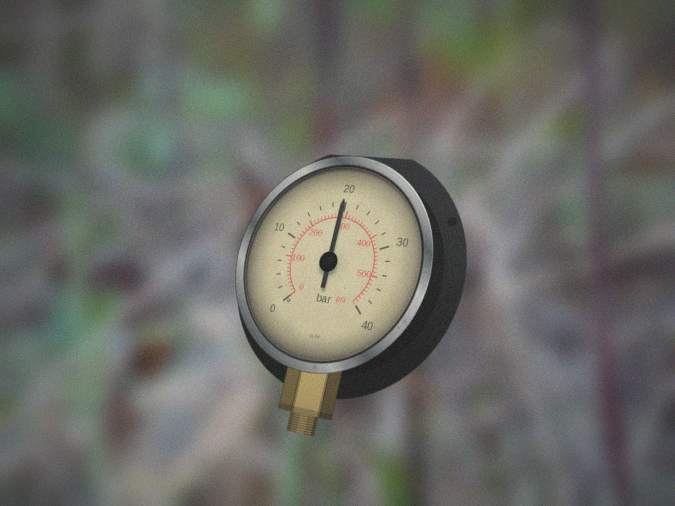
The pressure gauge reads 20 bar
